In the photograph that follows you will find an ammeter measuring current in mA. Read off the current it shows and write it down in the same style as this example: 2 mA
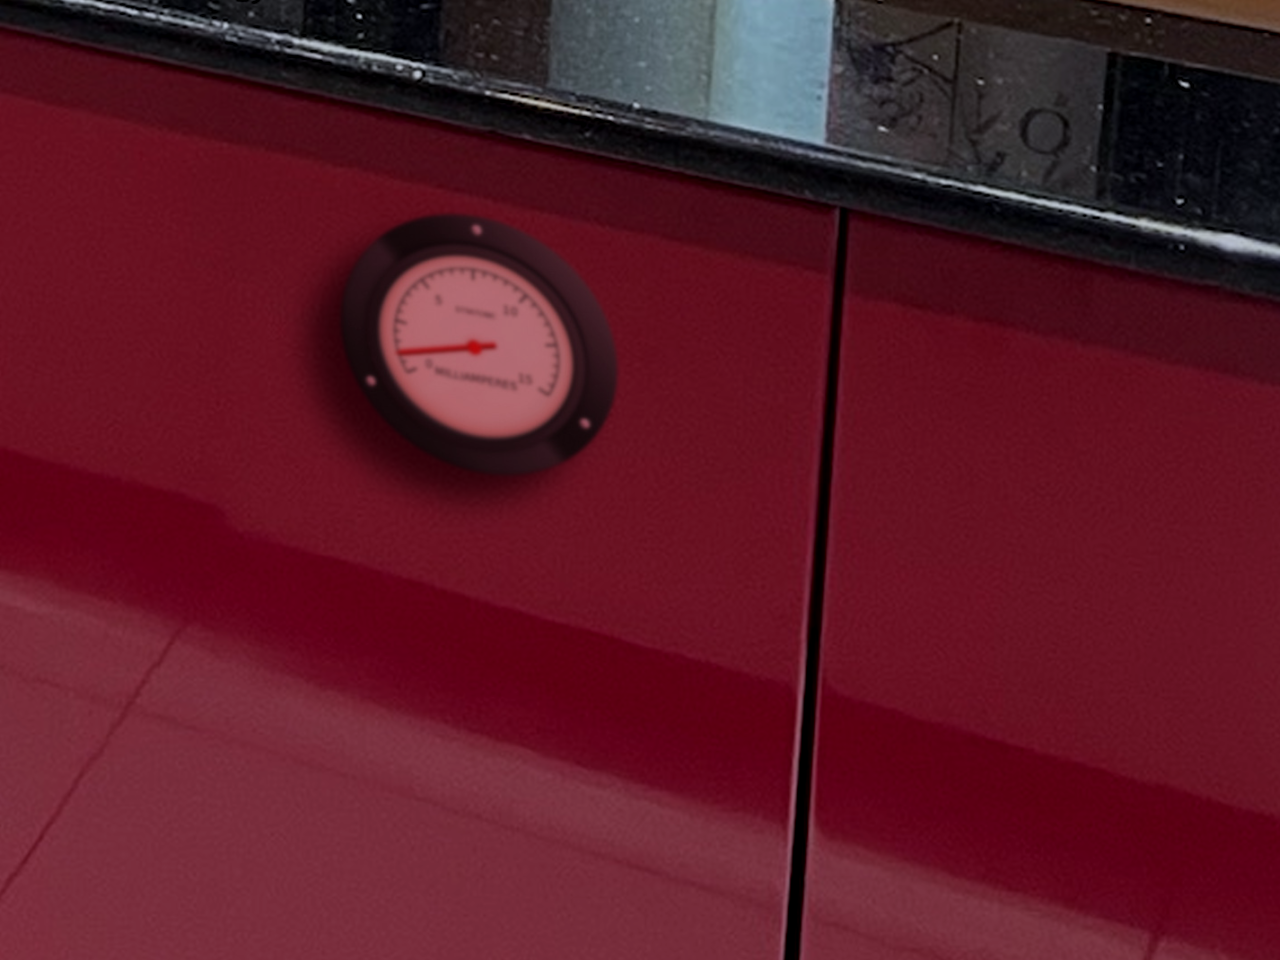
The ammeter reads 1 mA
